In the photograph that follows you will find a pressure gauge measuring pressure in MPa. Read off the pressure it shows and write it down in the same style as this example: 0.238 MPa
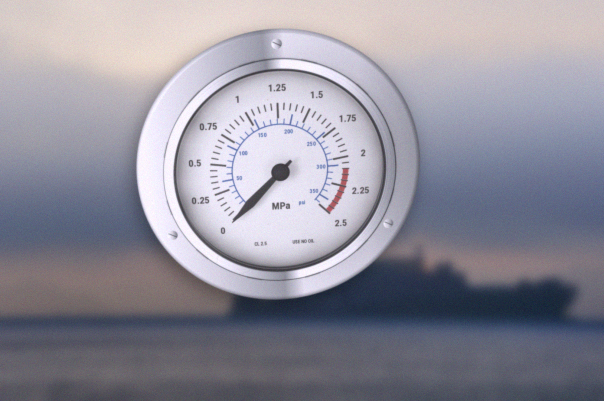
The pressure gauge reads 0 MPa
